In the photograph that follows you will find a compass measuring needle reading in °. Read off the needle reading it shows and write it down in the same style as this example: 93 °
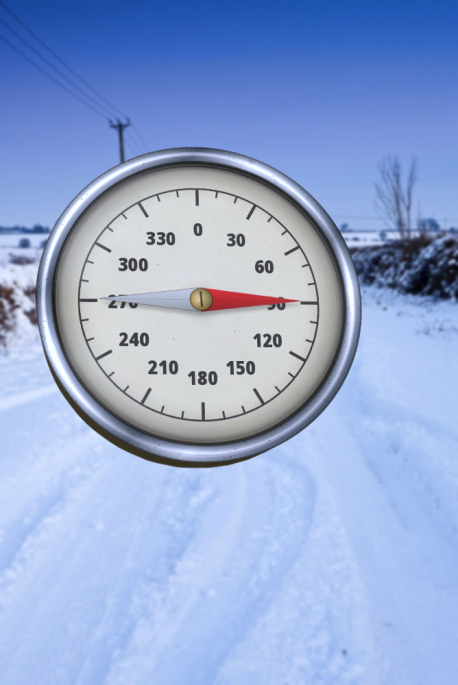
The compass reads 90 °
